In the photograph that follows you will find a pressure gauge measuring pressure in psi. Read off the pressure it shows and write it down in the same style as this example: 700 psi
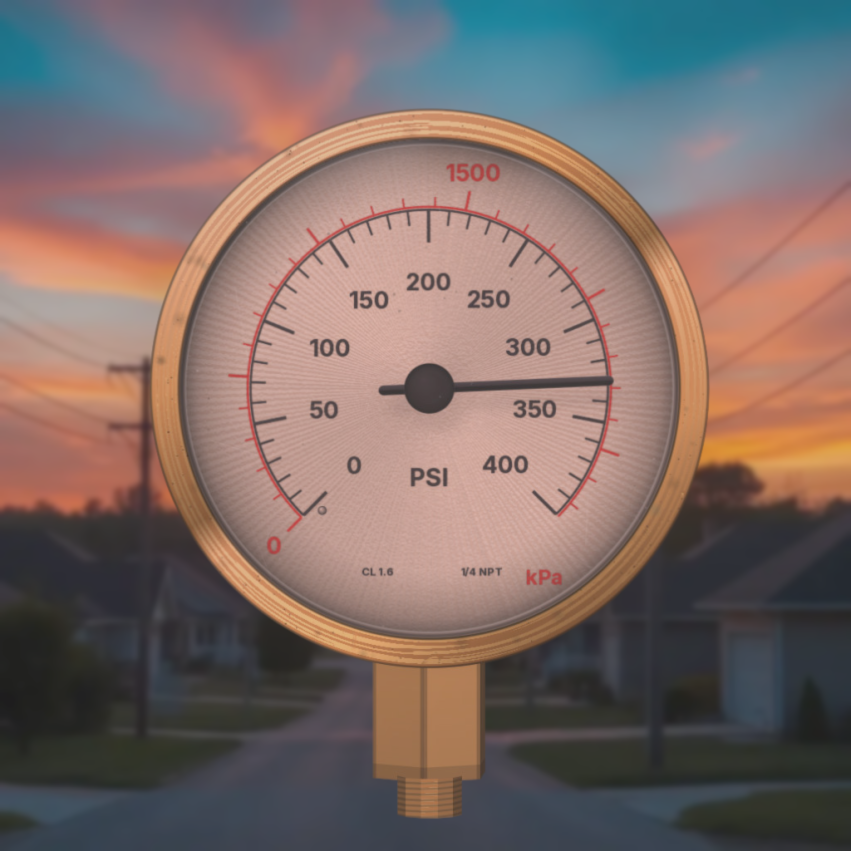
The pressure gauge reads 330 psi
